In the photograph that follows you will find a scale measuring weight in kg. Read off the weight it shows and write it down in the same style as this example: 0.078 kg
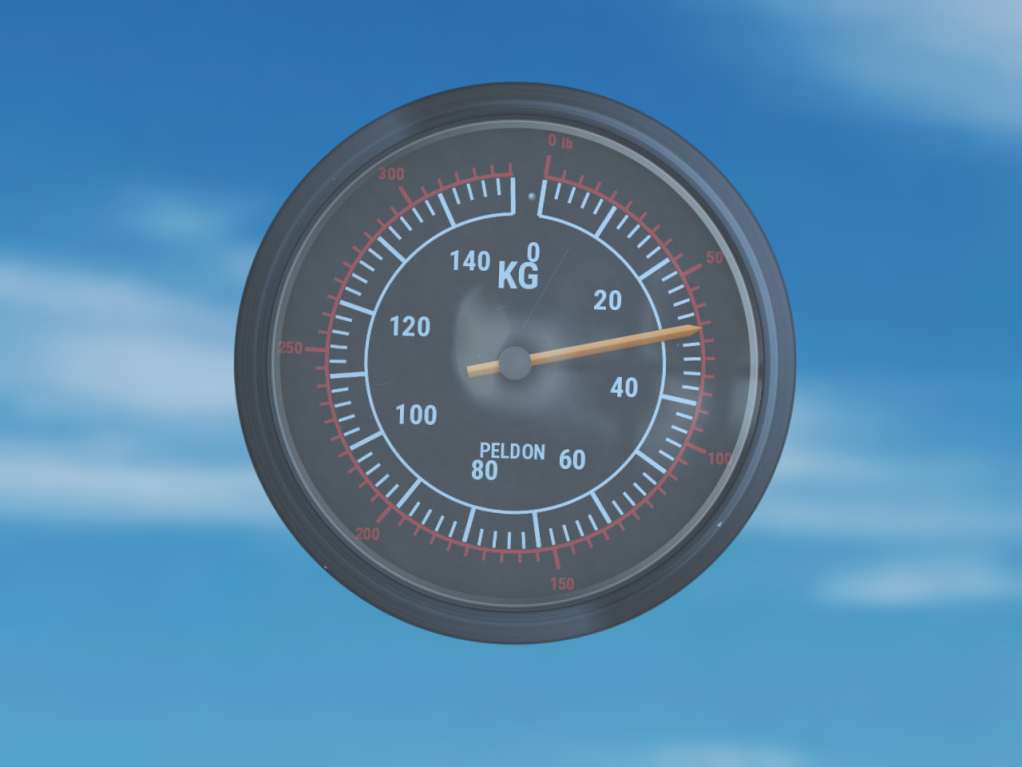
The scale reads 30 kg
